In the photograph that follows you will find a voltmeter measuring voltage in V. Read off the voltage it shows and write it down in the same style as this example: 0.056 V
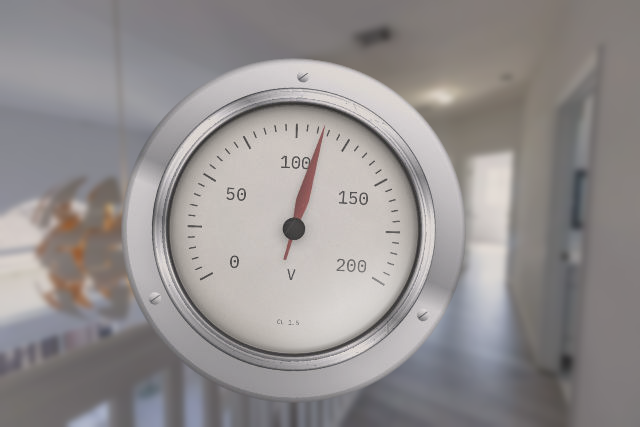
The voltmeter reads 112.5 V
